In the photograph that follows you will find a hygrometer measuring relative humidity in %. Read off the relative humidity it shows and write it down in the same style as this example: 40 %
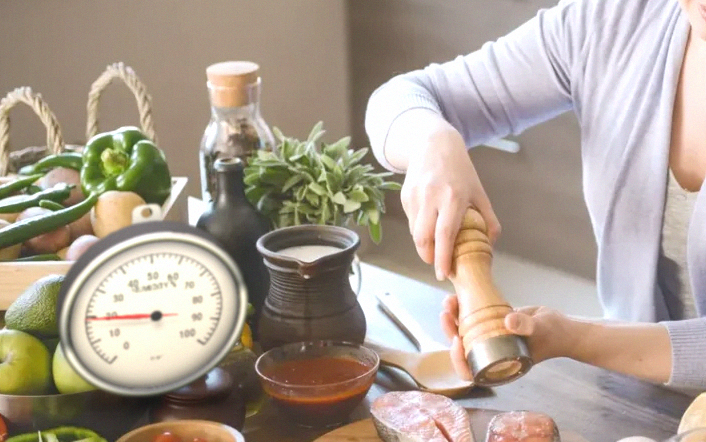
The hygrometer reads 20 %
